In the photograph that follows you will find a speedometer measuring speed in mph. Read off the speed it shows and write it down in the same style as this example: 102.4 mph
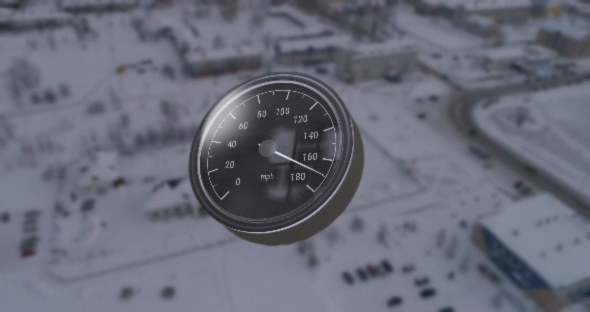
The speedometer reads 170 mph
